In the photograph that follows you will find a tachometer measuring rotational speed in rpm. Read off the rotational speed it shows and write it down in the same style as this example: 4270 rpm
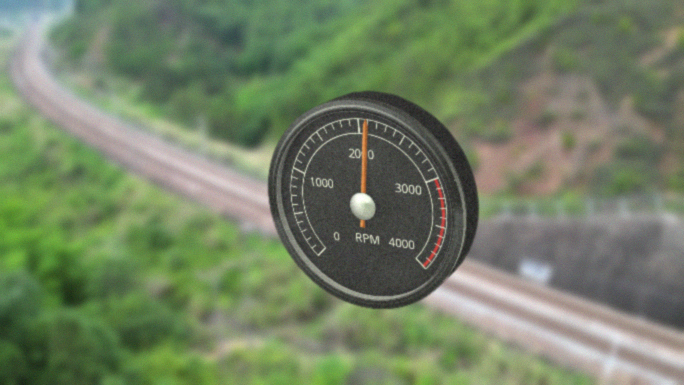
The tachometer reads 2100 rpm
